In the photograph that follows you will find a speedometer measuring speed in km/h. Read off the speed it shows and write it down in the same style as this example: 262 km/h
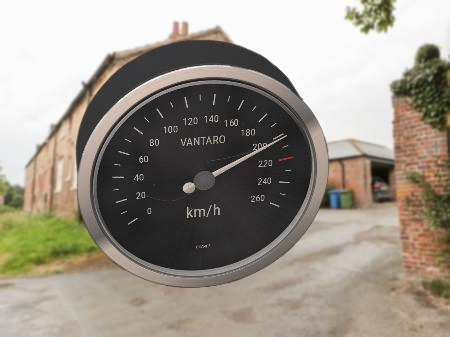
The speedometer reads 200 km/h
